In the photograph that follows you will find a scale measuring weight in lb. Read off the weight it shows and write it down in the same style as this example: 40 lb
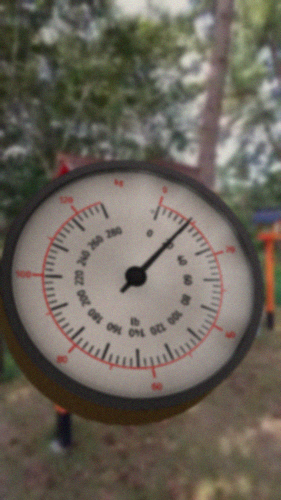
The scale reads 20 lb
